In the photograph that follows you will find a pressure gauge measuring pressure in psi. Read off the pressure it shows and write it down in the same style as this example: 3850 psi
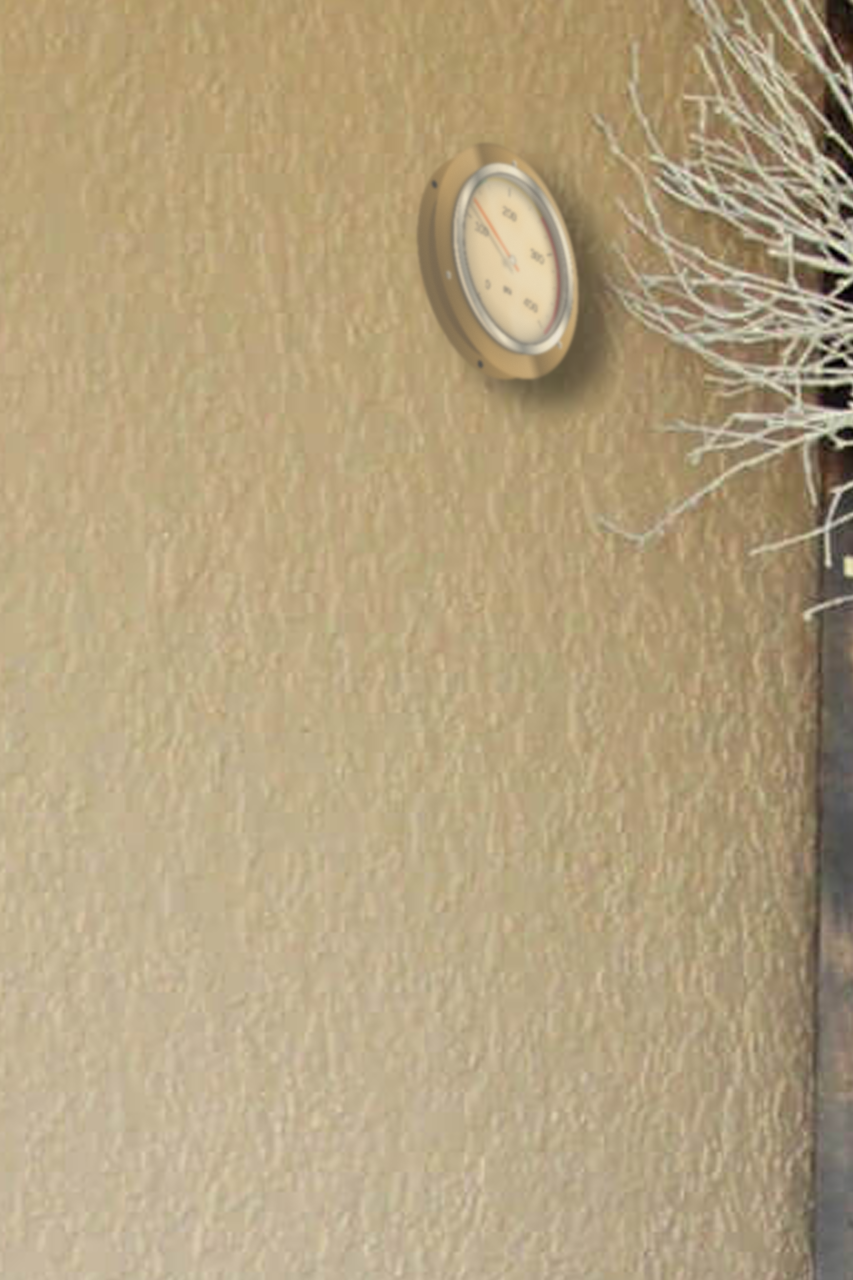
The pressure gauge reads 120 psi
